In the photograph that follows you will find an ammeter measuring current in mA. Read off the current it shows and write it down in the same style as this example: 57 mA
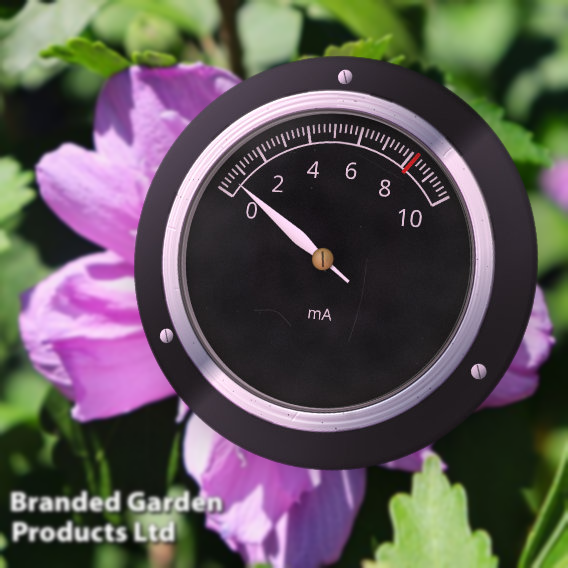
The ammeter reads 0.6 mA
